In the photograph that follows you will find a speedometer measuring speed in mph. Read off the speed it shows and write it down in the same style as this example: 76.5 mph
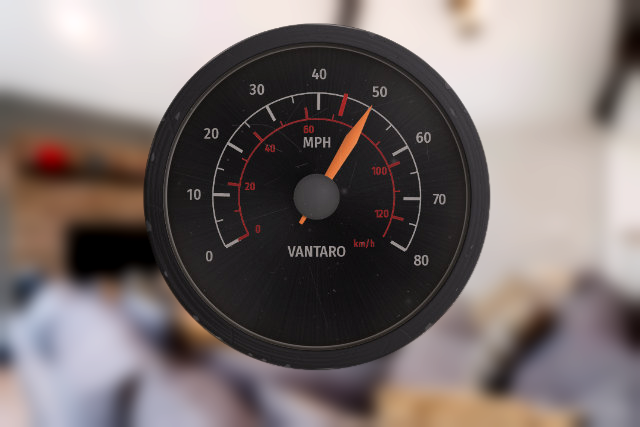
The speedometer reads 50 mph
